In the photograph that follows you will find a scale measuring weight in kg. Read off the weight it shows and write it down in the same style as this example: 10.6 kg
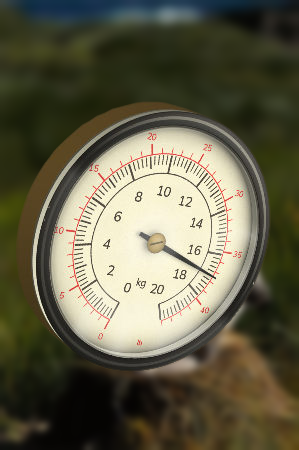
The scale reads 17 kg
